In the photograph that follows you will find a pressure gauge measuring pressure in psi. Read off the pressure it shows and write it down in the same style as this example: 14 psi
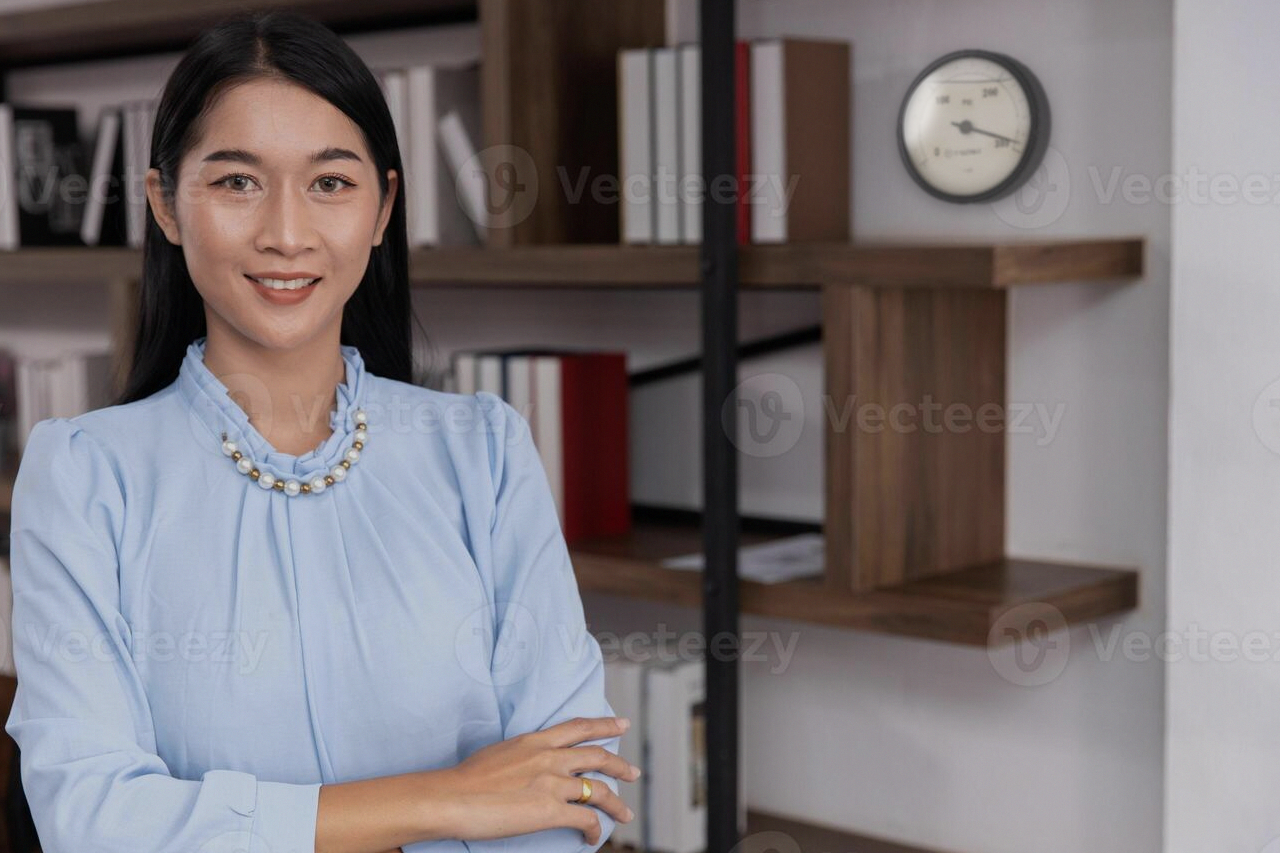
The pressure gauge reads 290 psi
